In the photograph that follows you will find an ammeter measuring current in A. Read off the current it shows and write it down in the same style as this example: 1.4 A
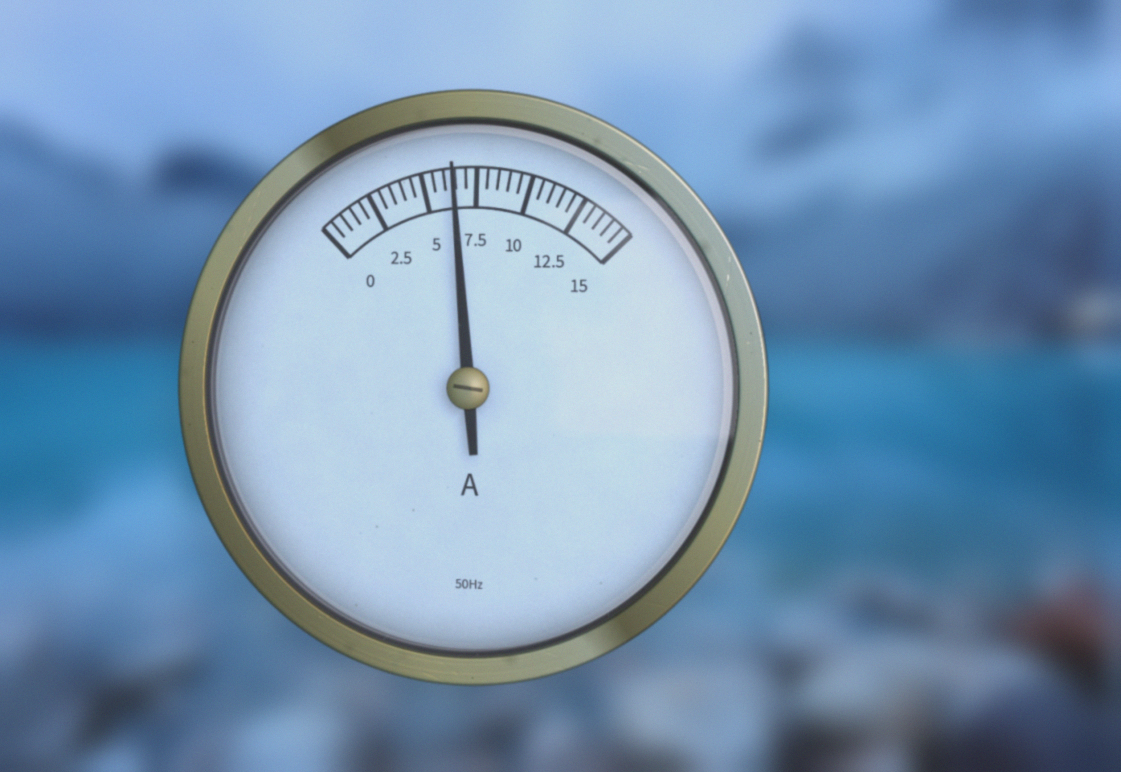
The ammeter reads 6.5 A
